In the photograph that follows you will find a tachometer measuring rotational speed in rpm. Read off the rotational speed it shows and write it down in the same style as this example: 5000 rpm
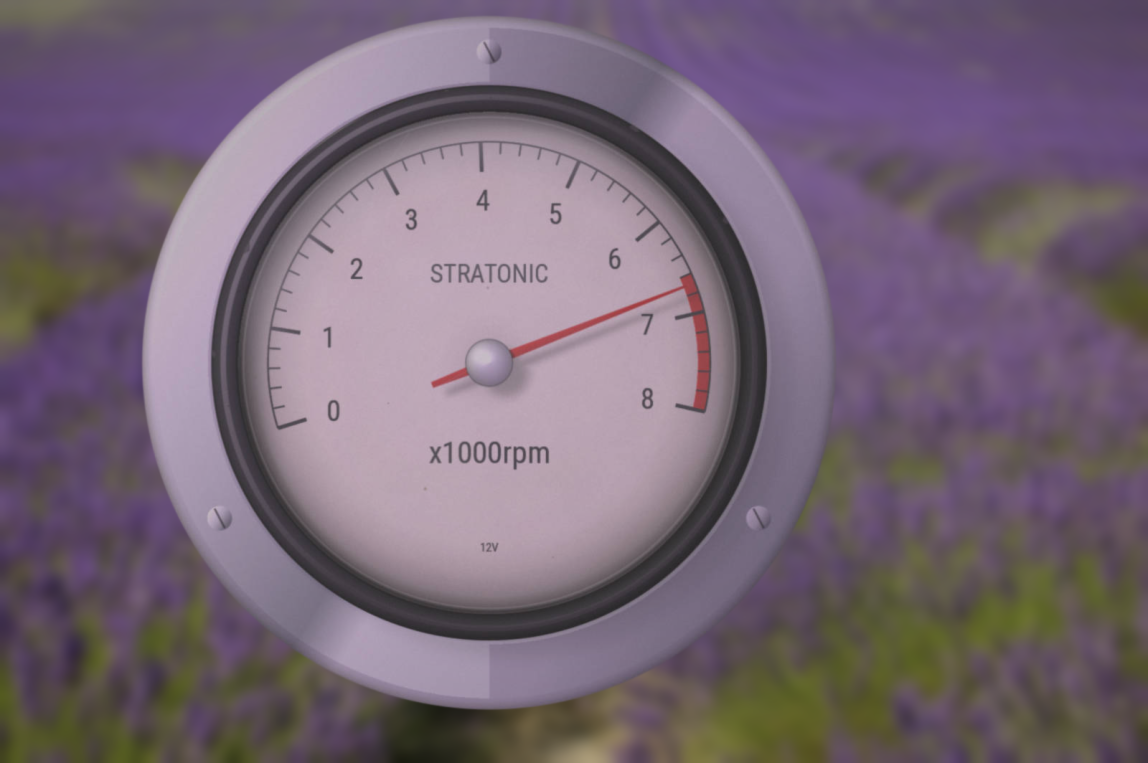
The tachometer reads 6700 rpm
